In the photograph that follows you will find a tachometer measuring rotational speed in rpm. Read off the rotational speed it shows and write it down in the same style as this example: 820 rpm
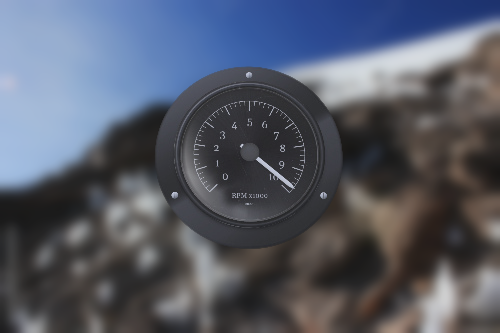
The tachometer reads 9800 rpm
